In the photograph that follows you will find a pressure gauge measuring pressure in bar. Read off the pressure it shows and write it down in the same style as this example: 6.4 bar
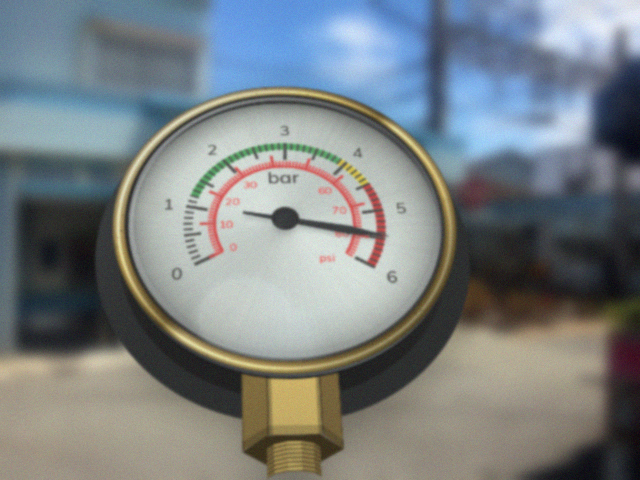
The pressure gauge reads 5.5 bar
